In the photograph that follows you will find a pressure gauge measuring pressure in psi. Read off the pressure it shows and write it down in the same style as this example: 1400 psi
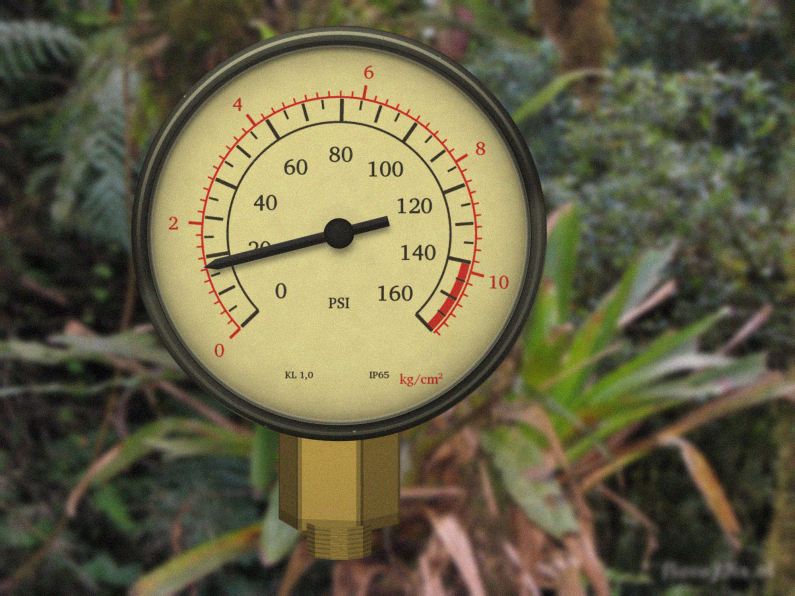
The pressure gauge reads 17.5 psi
